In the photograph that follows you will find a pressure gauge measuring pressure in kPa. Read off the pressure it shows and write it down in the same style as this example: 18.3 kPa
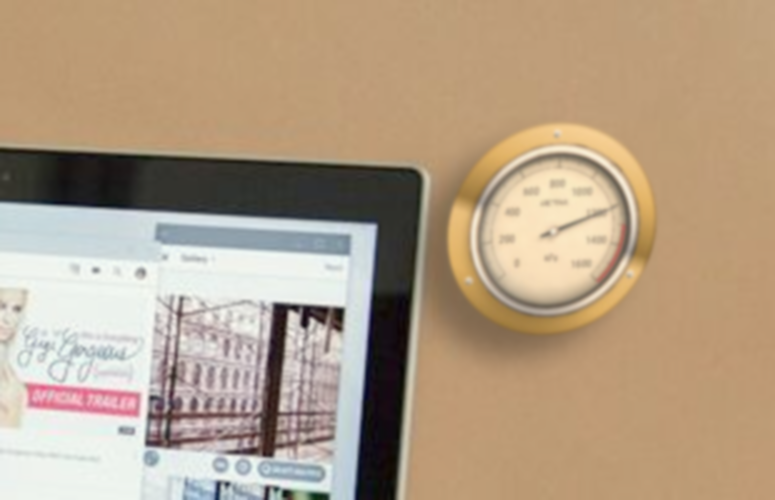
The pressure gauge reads 1200 kPa
